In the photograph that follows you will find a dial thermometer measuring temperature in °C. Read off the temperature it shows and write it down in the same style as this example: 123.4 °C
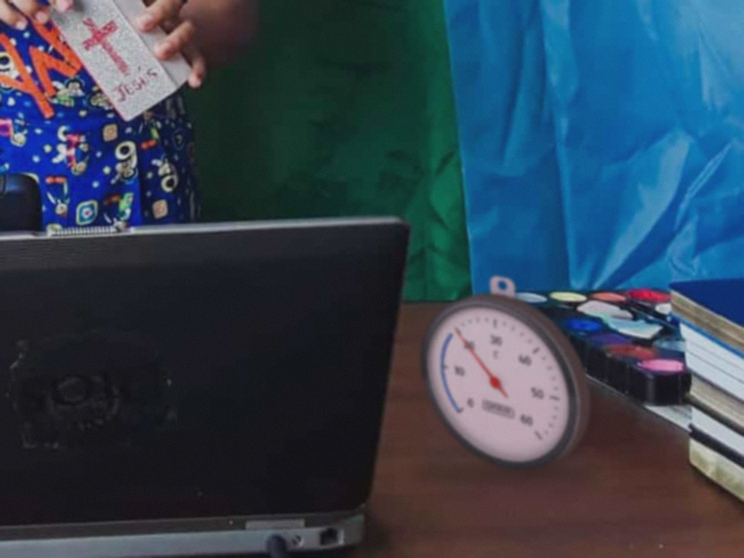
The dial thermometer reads 20 °C
